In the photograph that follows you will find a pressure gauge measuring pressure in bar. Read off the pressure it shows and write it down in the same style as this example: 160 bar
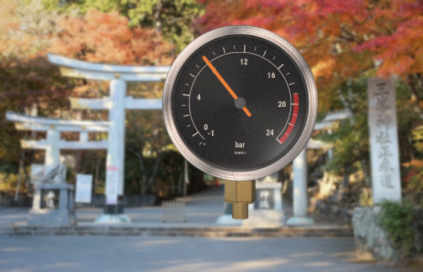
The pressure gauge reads 8 bar
